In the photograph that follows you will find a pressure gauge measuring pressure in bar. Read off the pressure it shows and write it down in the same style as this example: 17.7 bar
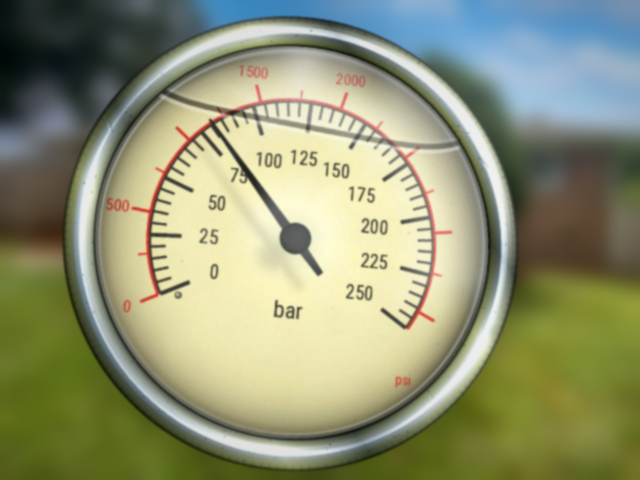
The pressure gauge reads 80 bar
